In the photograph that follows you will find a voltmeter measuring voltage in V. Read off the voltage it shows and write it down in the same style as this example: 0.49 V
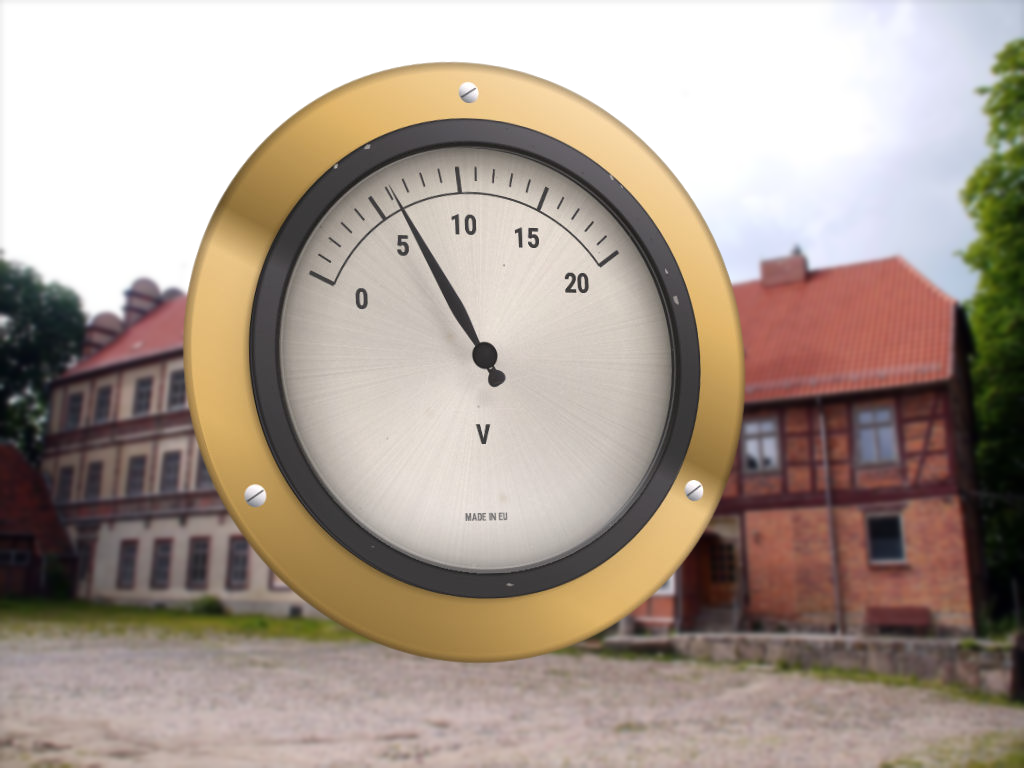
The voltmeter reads 6 V
